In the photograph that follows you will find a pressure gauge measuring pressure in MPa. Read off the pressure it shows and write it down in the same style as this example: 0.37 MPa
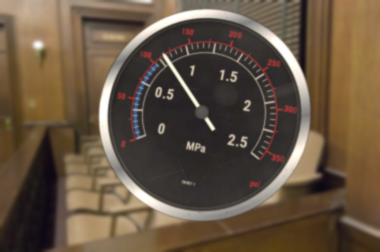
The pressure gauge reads 0.8 MPa
